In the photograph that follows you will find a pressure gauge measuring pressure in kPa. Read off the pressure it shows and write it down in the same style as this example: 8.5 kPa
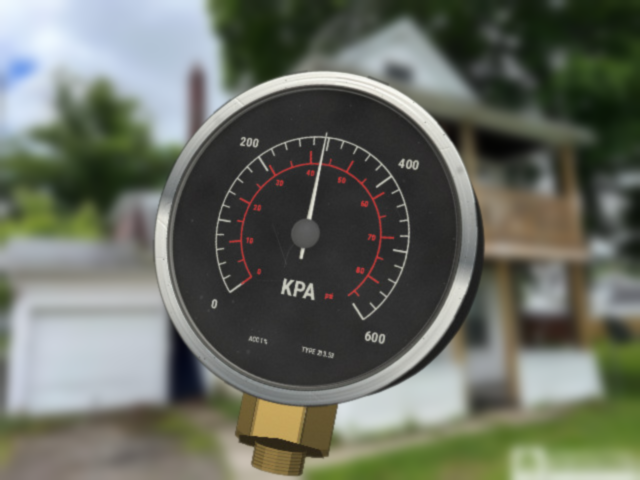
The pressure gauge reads 300 kPa
